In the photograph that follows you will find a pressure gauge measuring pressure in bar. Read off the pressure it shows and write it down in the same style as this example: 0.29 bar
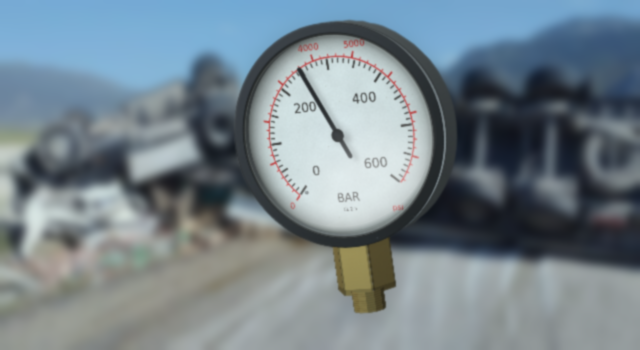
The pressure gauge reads 250 bar
